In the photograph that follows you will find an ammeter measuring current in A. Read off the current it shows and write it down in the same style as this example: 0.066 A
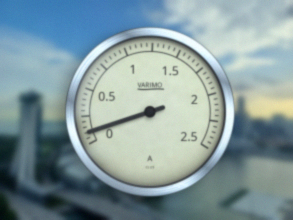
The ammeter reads 0.1 A
